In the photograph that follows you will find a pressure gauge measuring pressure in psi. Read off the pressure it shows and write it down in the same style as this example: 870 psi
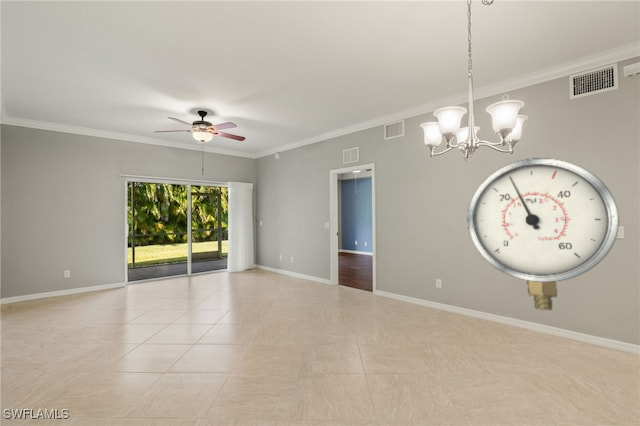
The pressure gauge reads 25 psi
